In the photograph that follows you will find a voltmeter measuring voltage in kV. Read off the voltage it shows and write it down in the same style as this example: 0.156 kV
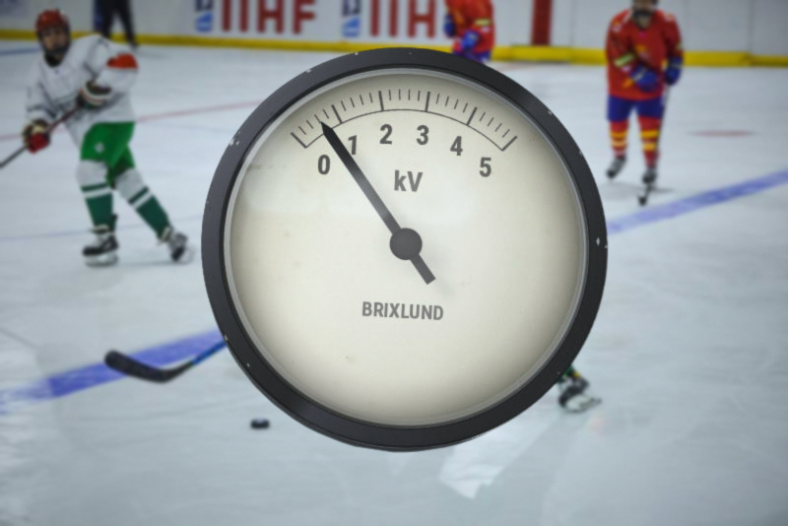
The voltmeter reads 0.6 kV
